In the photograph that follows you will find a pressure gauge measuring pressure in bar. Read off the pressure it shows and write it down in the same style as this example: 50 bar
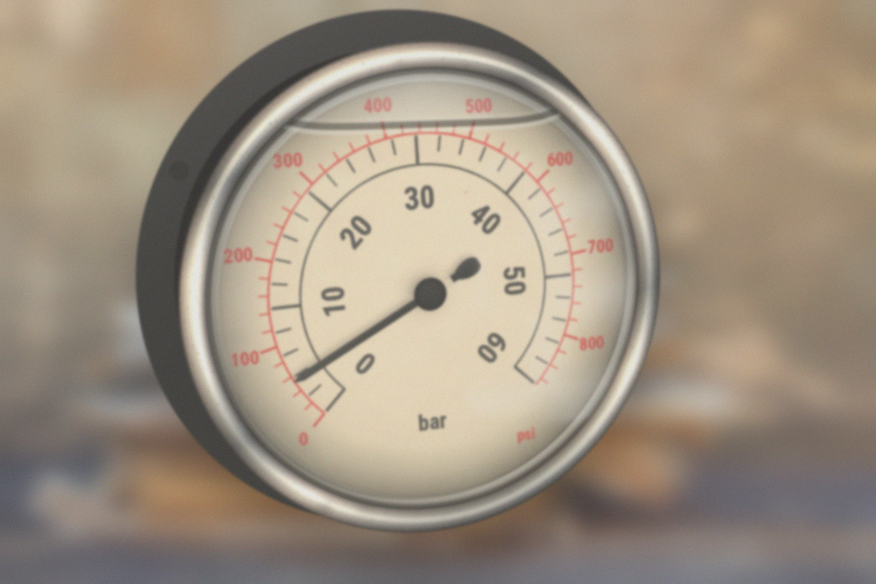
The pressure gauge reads 4 bar
